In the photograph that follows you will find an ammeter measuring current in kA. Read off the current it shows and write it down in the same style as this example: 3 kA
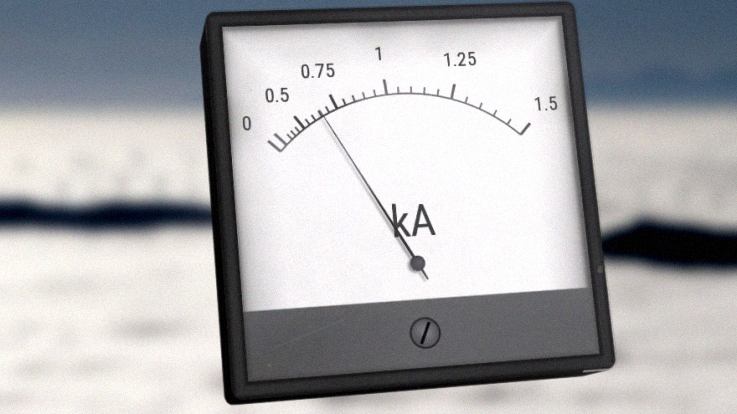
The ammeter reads 0.65 kA
